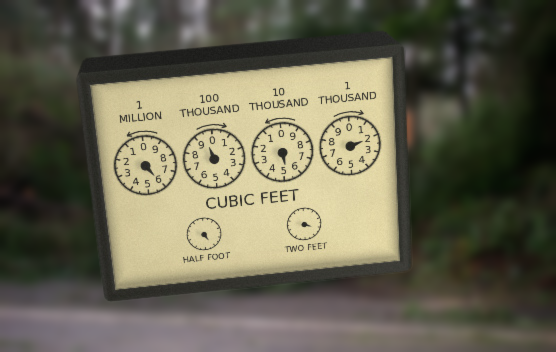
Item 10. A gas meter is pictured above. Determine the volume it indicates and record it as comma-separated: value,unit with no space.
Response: 595200,ft³
